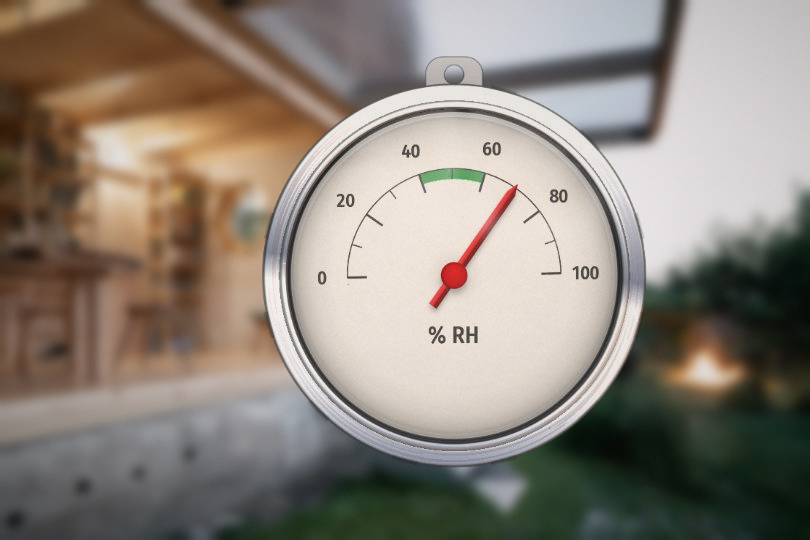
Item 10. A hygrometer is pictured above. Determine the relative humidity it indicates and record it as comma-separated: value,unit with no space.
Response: 70,%
